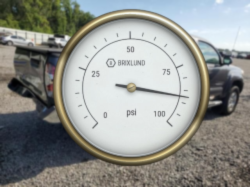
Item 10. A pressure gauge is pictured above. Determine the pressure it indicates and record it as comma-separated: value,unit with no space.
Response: 87.5,psi
